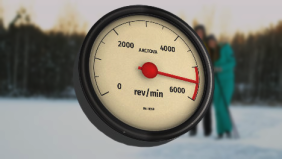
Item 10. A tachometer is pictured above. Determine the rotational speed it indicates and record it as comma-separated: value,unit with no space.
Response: 5500,rpm
